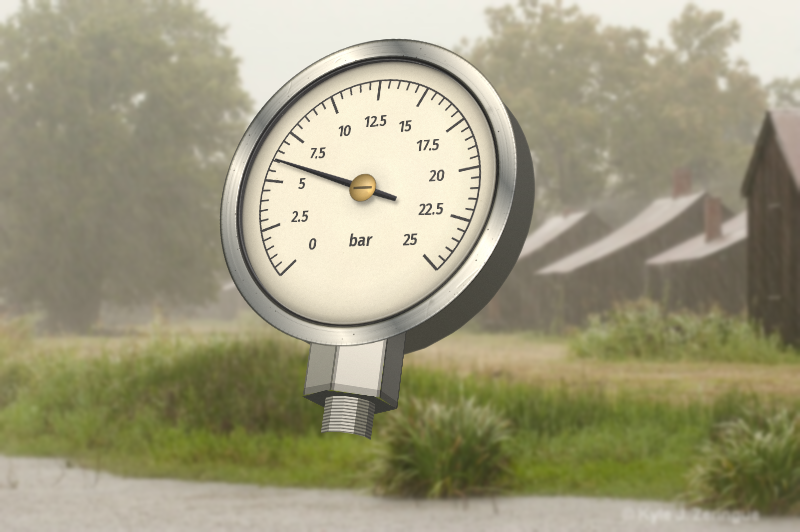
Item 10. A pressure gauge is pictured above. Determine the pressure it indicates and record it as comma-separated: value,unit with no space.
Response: 6,bar
